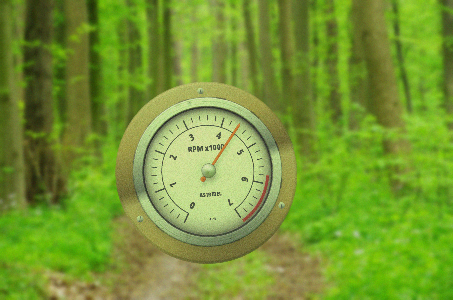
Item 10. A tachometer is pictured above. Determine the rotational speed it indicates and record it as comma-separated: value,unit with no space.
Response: 4400,rpm
